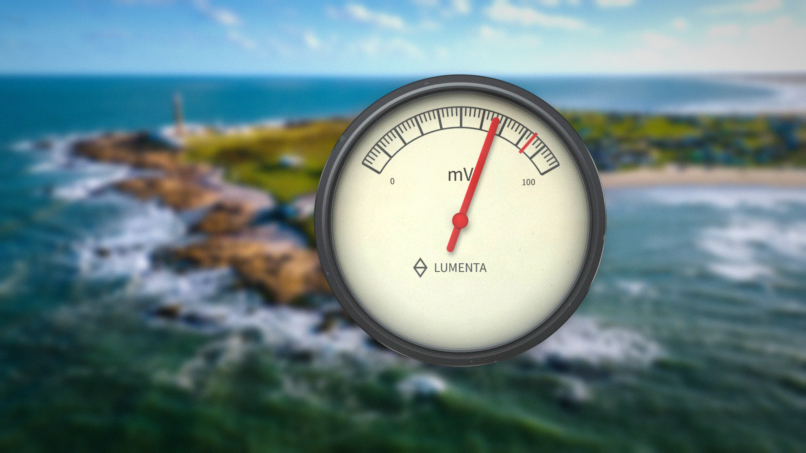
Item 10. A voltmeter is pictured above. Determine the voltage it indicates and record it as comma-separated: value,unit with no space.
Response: 66,mV
